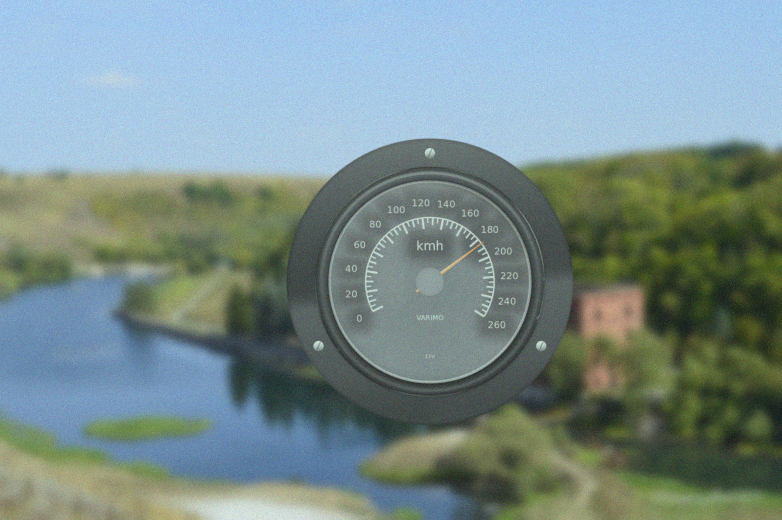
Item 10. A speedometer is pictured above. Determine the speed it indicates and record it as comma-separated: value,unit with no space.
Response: 185,km/h
